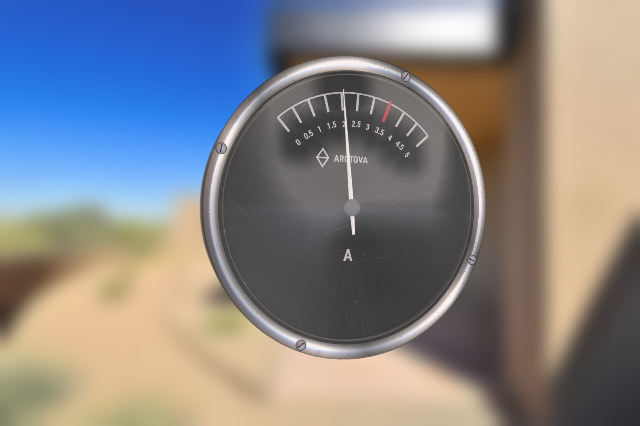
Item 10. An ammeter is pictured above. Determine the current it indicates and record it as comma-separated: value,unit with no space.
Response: 2,A
